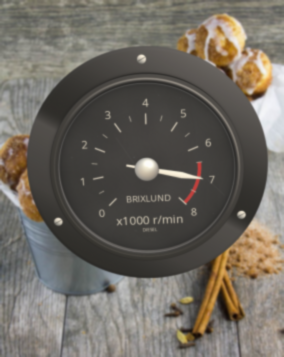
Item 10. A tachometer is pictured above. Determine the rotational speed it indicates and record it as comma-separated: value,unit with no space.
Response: 7000,rpm
